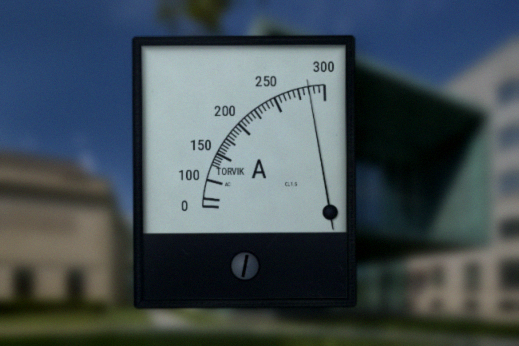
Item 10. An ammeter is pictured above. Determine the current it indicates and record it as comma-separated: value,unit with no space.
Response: 285,A
